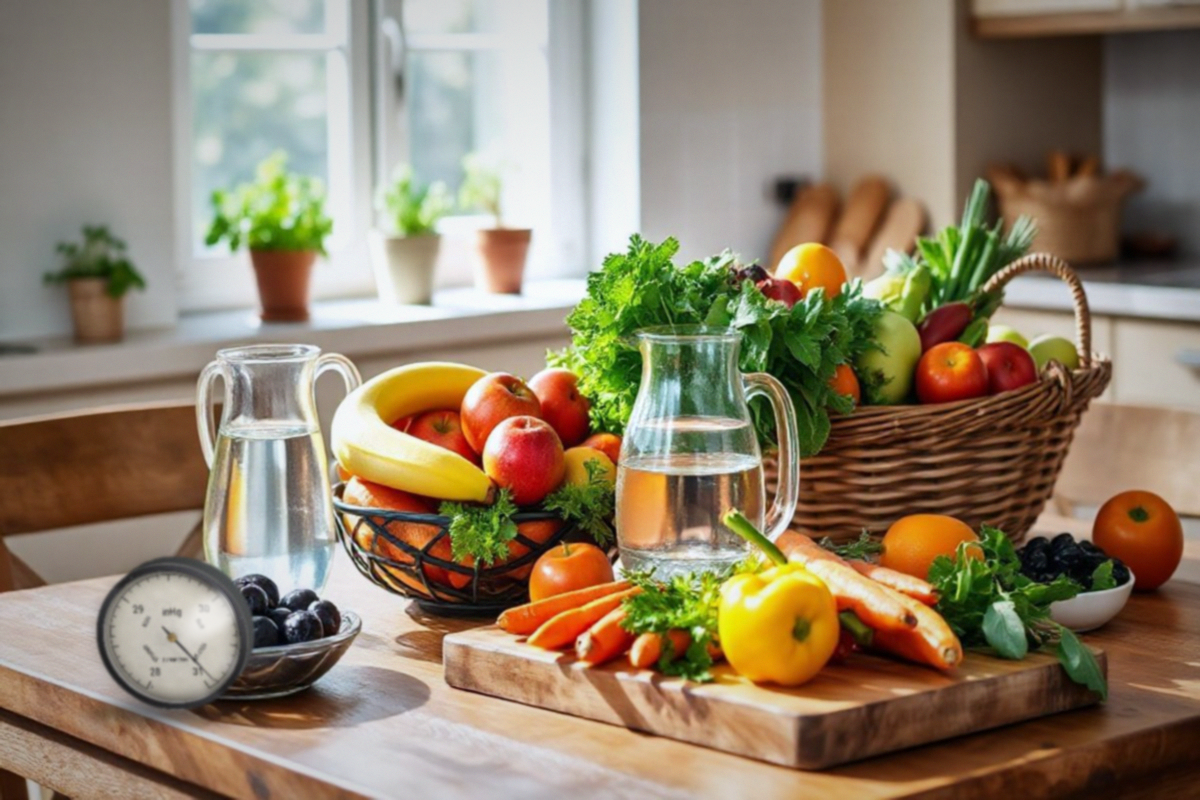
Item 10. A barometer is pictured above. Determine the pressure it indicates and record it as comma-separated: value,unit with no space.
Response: 30.9,inHg
